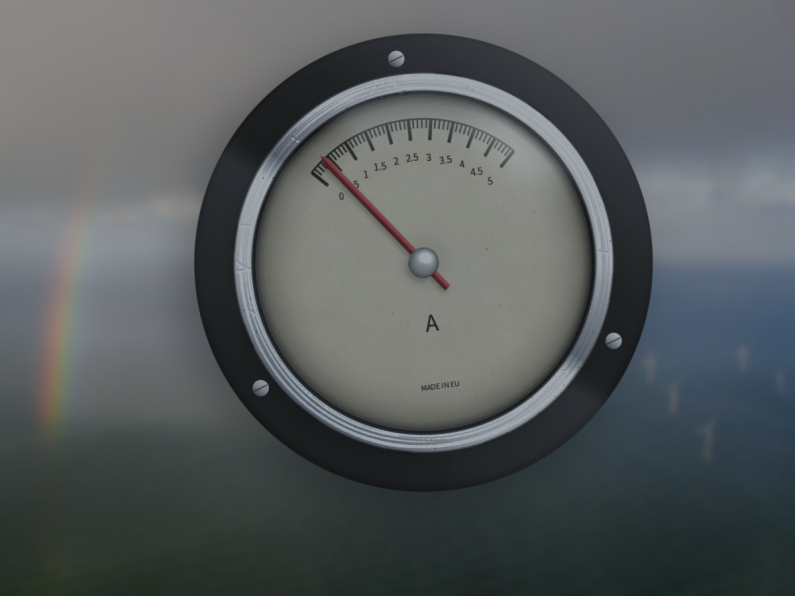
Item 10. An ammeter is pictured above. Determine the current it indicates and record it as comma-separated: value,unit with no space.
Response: 0.4,A
